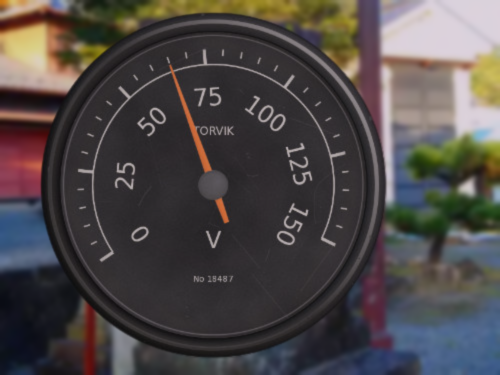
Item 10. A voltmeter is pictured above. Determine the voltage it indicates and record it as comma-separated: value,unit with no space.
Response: 65,V
